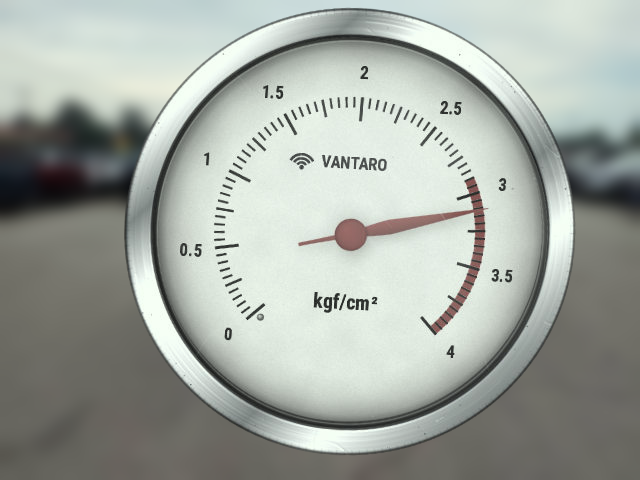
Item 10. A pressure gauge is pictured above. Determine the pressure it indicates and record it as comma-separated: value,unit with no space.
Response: 3.1,kg/cm²
